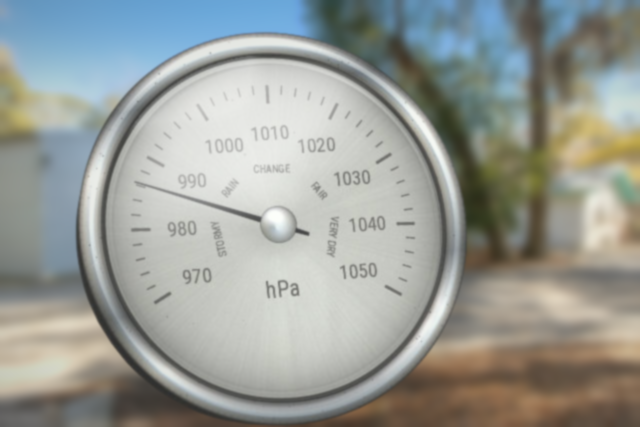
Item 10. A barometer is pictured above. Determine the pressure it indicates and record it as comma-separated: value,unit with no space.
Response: 986,hPa
